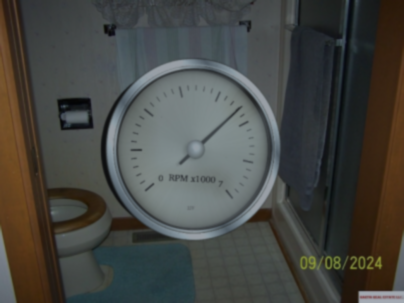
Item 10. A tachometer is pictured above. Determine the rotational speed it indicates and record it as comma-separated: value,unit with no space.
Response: 4600,rpm
